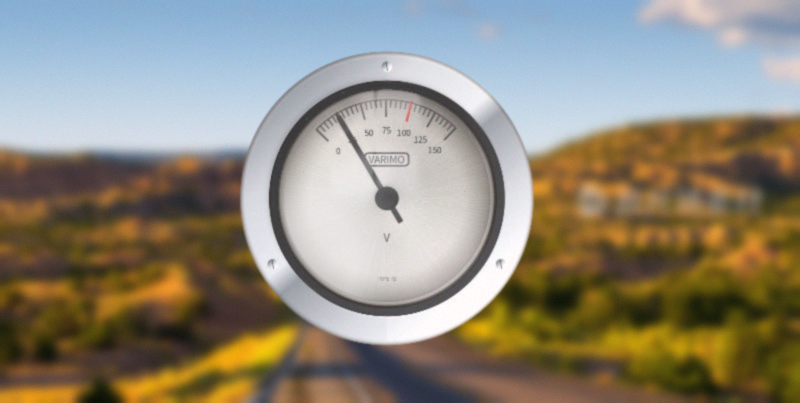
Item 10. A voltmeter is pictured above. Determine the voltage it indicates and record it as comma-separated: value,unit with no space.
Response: 25,V
